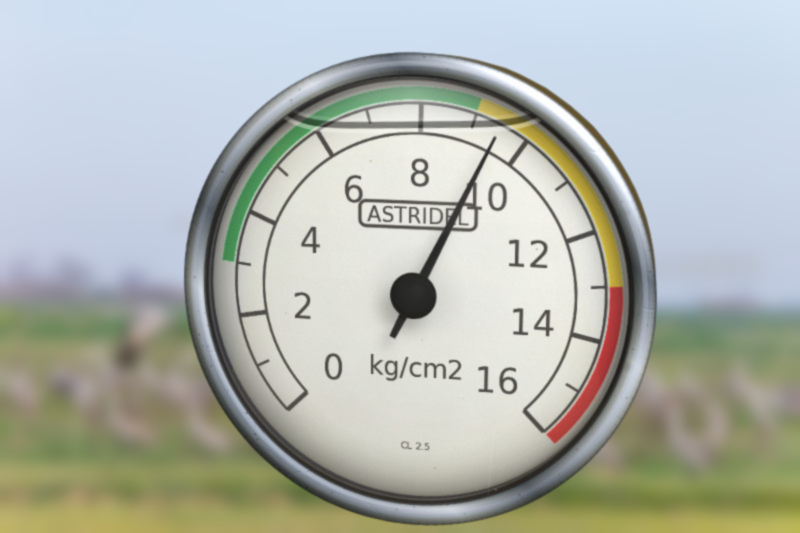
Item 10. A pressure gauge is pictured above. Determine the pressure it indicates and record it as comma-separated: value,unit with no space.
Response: 9.5,kg/cm²
